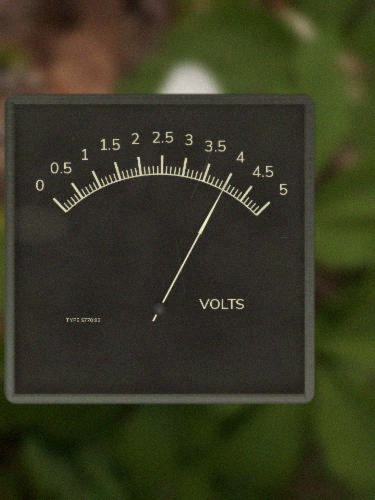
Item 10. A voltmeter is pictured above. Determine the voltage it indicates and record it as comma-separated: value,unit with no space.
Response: 4,V
